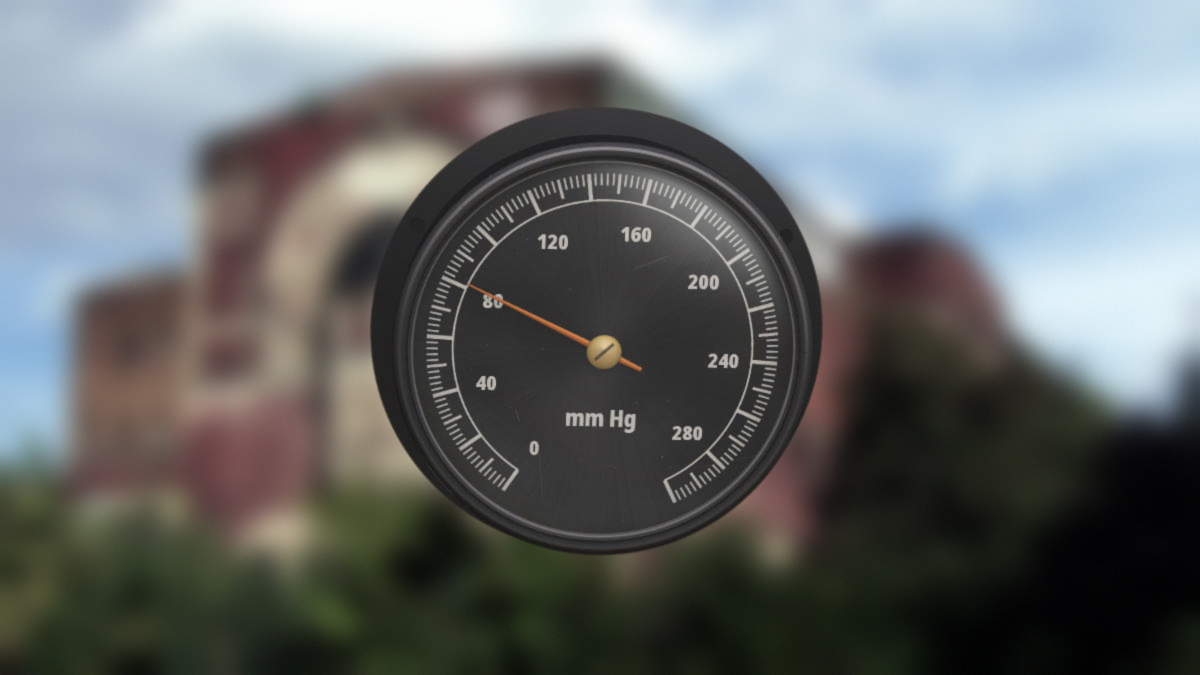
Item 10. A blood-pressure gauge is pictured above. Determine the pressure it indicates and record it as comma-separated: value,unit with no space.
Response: 82,mmHg
